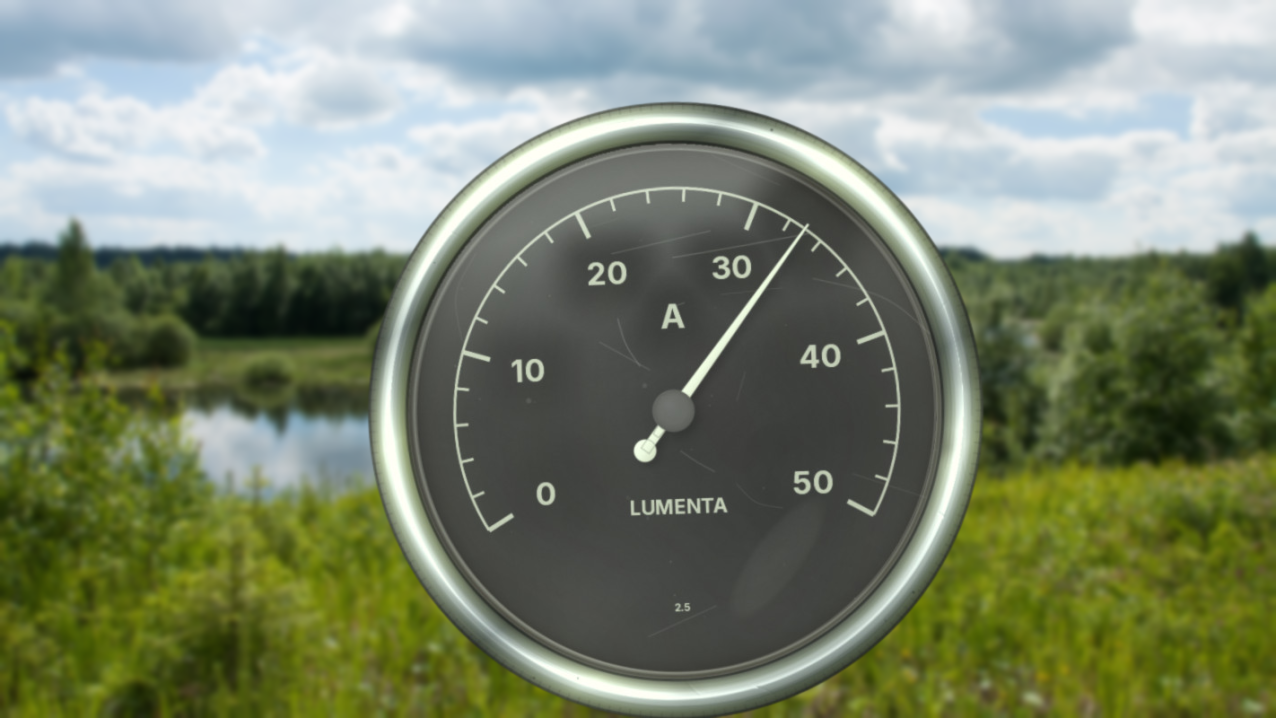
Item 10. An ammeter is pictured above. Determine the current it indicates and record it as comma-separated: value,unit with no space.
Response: 33,A
